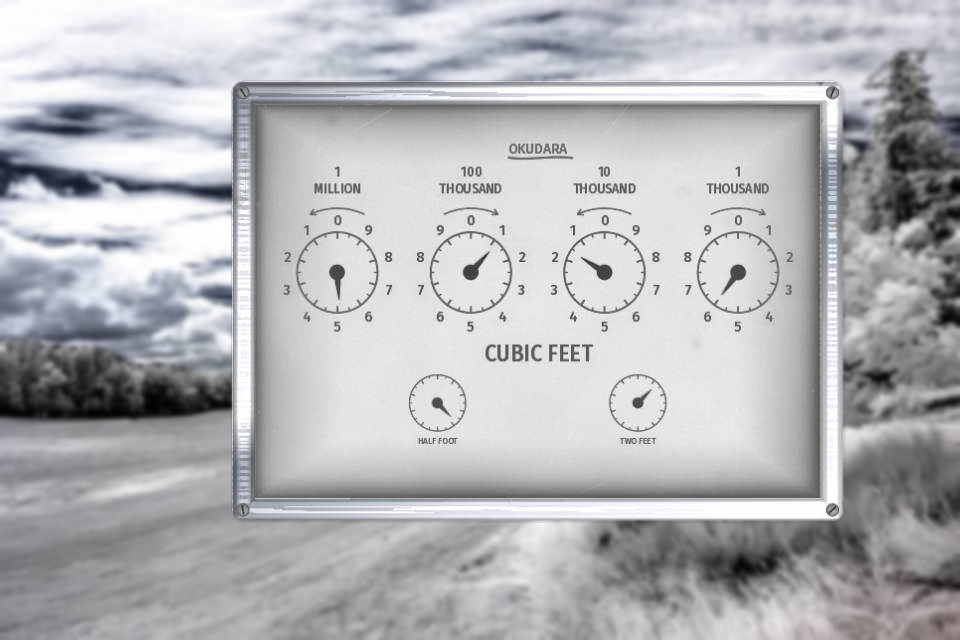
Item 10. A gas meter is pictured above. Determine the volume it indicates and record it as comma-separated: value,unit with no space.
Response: 511600,ft³
